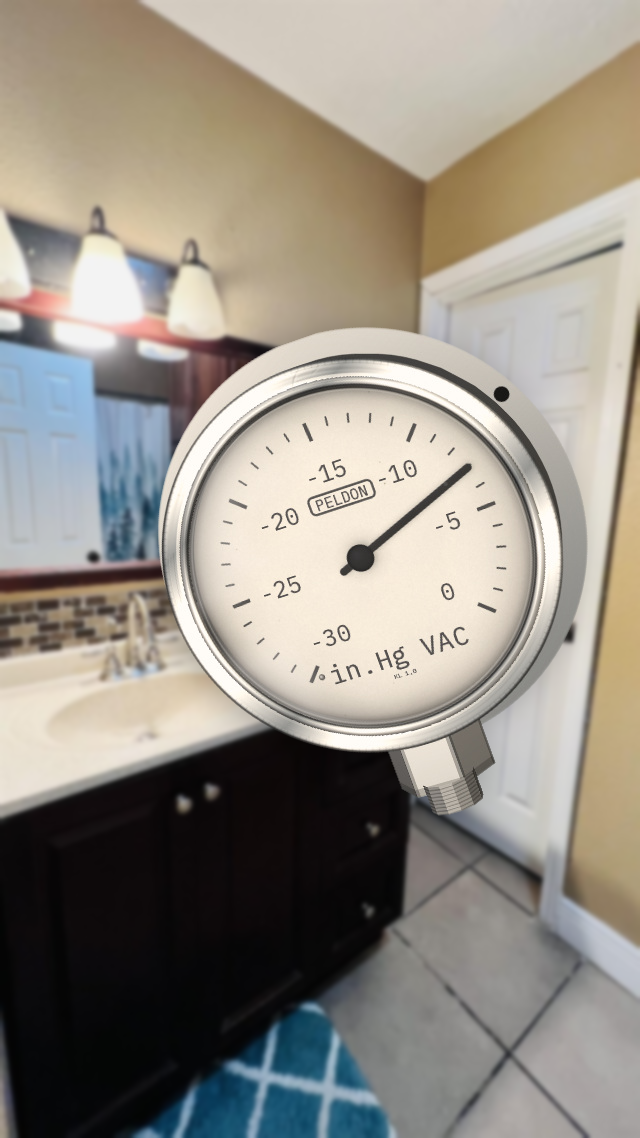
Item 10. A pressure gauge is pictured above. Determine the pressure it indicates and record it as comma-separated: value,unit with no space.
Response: -7,inHg
